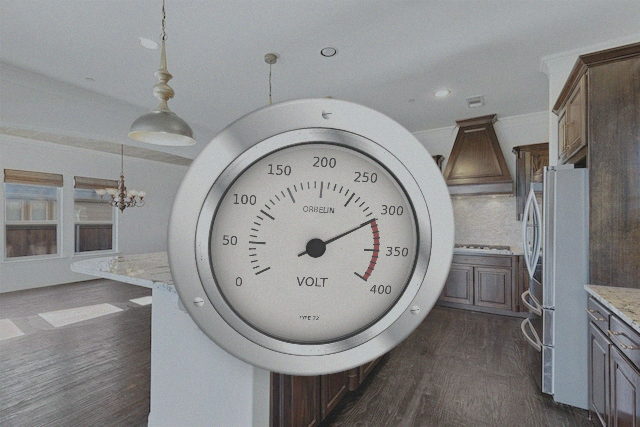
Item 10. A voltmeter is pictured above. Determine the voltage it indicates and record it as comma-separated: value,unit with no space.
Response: 300,V
